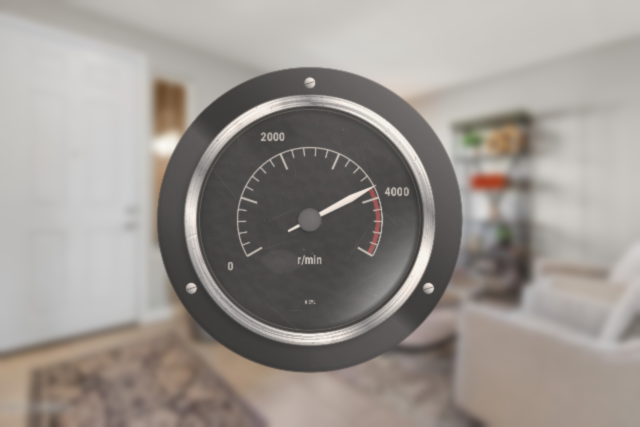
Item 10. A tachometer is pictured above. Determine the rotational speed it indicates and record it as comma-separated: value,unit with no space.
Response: 3800,rpm
